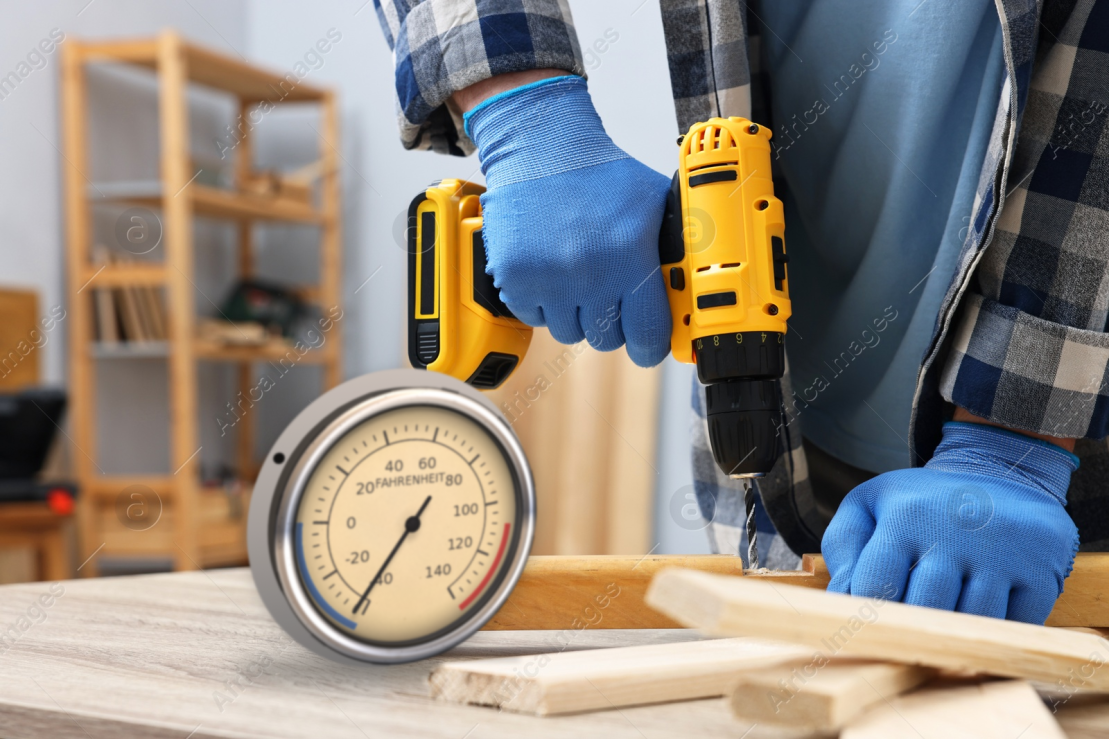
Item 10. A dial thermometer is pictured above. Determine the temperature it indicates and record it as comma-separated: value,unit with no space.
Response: -36,°F
